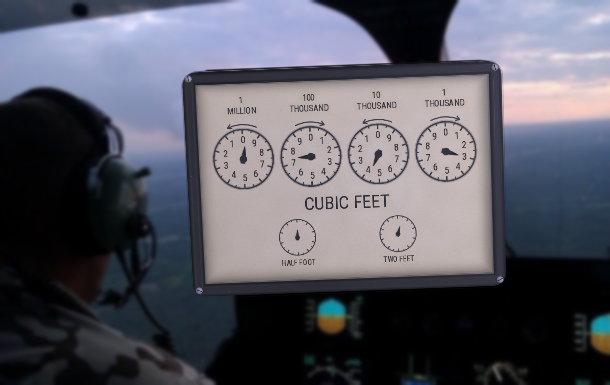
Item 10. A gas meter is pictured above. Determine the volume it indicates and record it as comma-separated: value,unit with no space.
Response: 974300,ft³
